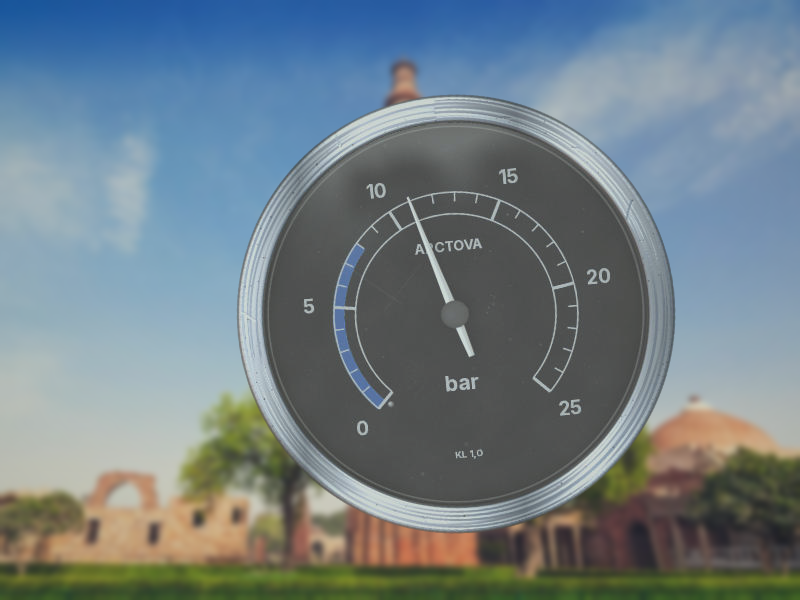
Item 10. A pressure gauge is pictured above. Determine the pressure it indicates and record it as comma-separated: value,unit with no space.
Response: 11,bar
